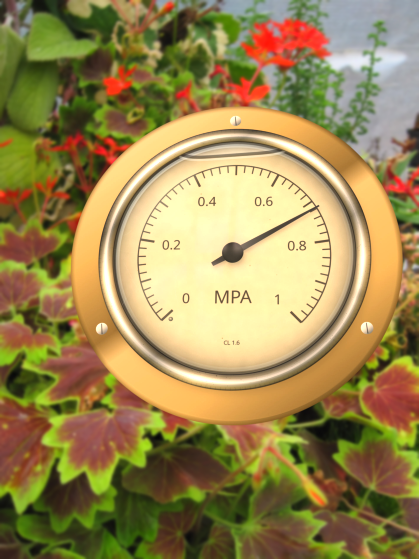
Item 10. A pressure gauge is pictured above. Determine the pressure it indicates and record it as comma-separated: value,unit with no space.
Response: 0.72,MPa
